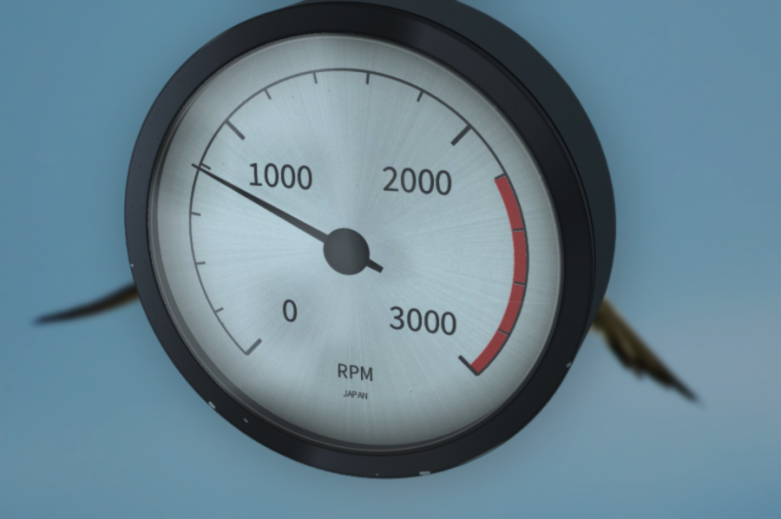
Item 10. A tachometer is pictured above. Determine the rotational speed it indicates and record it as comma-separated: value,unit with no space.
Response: 800,rpm
